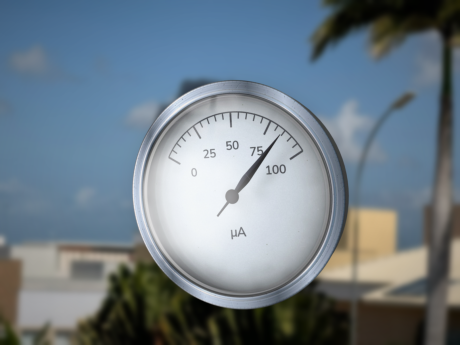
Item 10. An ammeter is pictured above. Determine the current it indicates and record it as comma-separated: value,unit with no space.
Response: 85,µA
